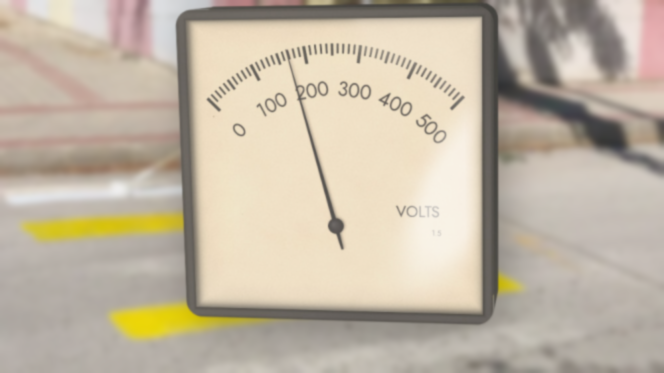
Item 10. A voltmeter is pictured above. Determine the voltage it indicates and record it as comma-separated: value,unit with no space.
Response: 170,V
